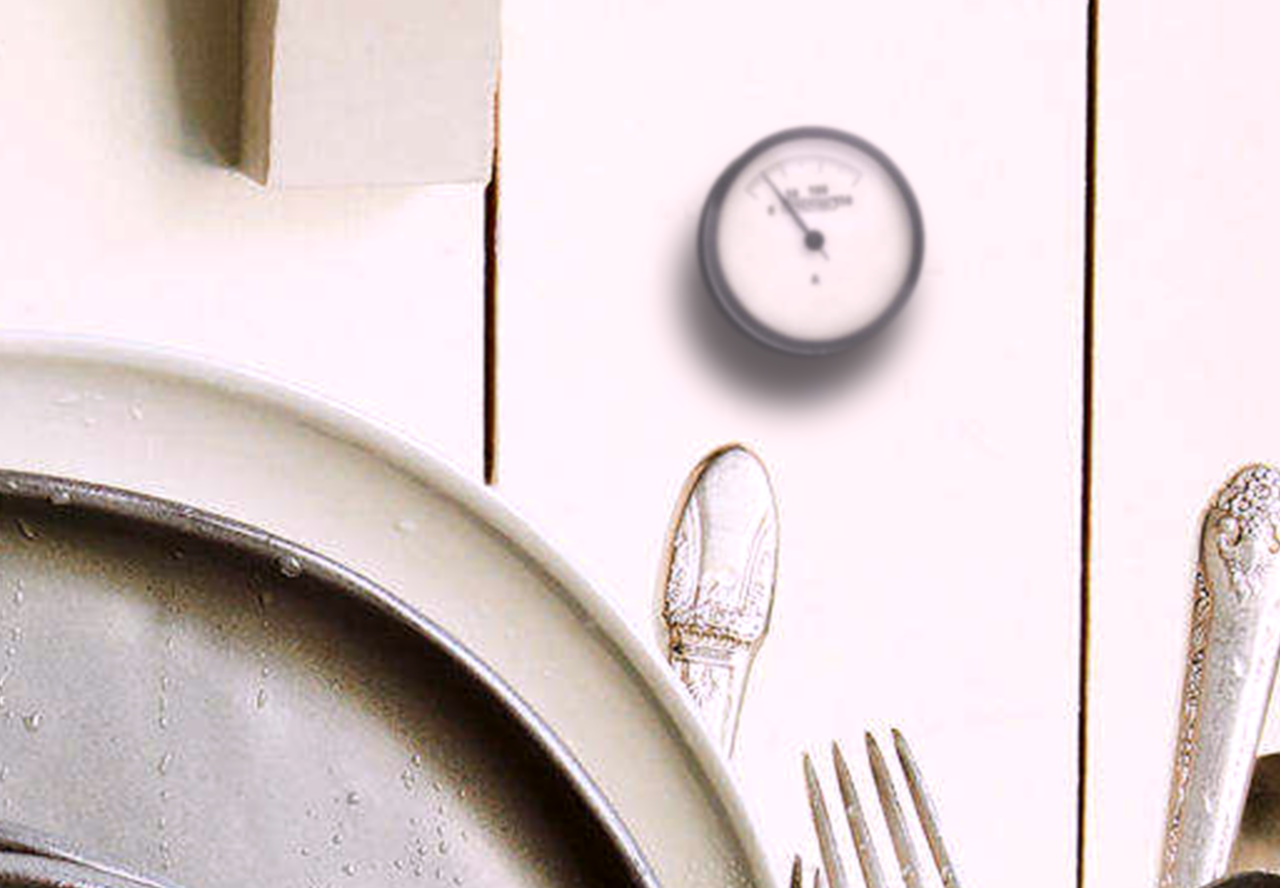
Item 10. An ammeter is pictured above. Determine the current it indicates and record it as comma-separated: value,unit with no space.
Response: 25,A
